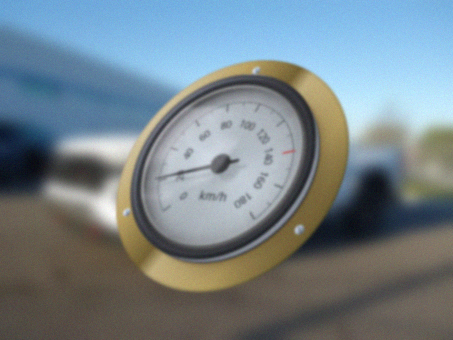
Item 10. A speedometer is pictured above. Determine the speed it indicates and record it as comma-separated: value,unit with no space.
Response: 20,km/h
